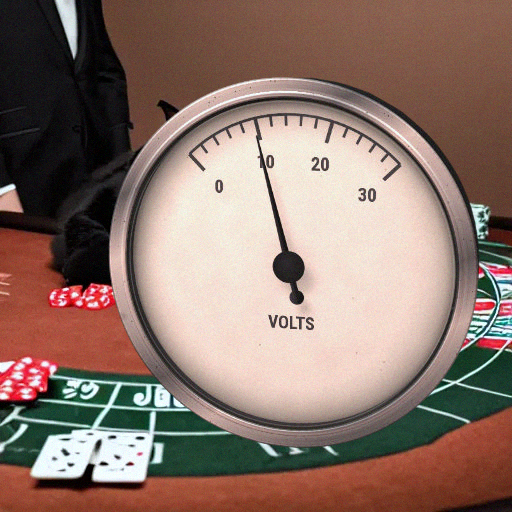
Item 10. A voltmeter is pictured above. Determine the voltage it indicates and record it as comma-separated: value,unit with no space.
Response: 10,V
